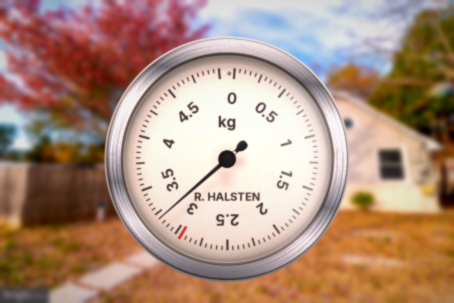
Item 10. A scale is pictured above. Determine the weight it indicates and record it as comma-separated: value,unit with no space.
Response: 3.2,kg
